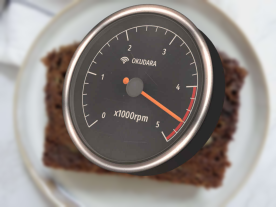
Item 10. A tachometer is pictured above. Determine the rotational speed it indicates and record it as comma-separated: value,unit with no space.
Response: 4600,rpm
